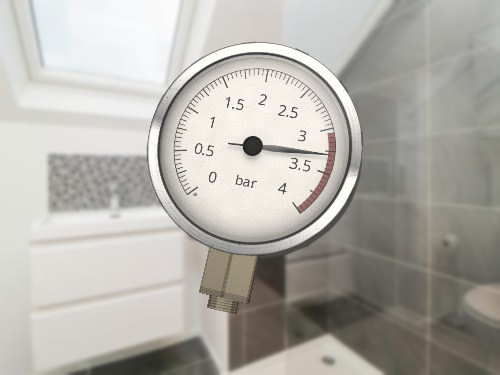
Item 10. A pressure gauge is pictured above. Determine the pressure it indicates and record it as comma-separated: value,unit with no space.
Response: 3.3,bar
